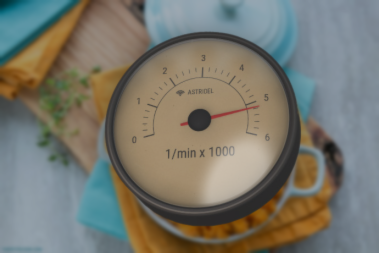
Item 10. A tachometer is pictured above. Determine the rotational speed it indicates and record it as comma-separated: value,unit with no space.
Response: 5200,rpm
